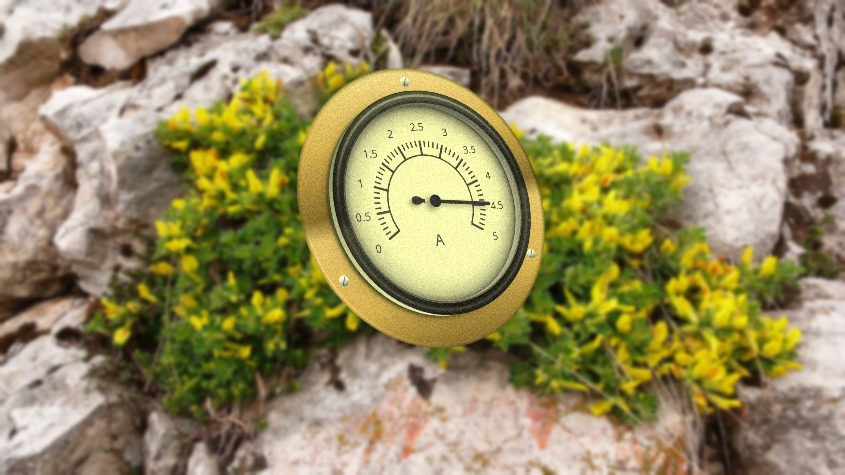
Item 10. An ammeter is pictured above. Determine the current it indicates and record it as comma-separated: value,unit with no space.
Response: 4.5,A
